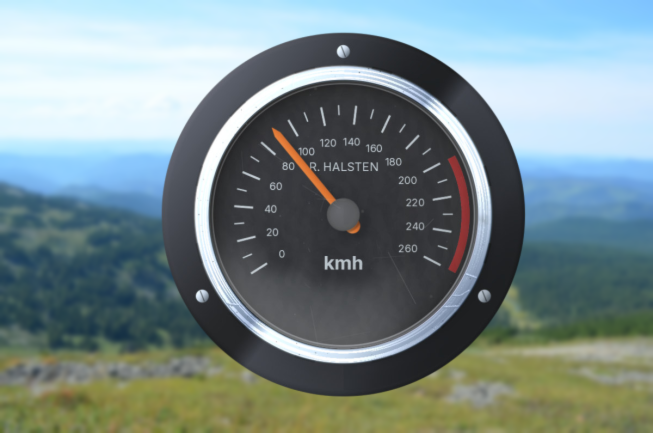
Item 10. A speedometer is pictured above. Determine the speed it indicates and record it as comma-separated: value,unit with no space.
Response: 90,km/h
